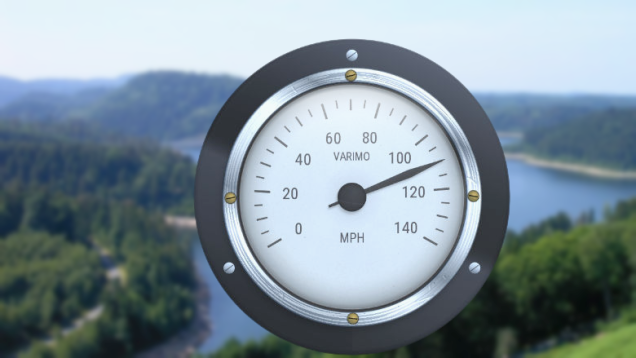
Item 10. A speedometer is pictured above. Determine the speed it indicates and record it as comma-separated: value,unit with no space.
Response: 110,mph
